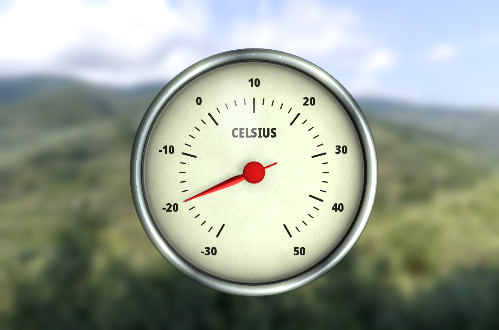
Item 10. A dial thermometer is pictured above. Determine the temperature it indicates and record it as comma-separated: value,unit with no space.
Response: -20,°C
